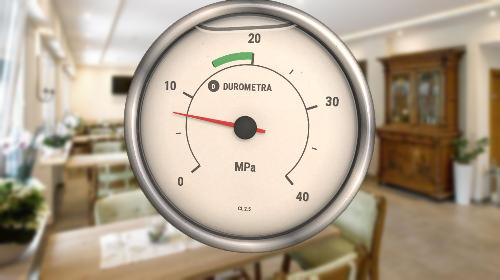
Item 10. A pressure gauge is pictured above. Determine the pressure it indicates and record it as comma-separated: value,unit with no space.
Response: 7.5,MPa
